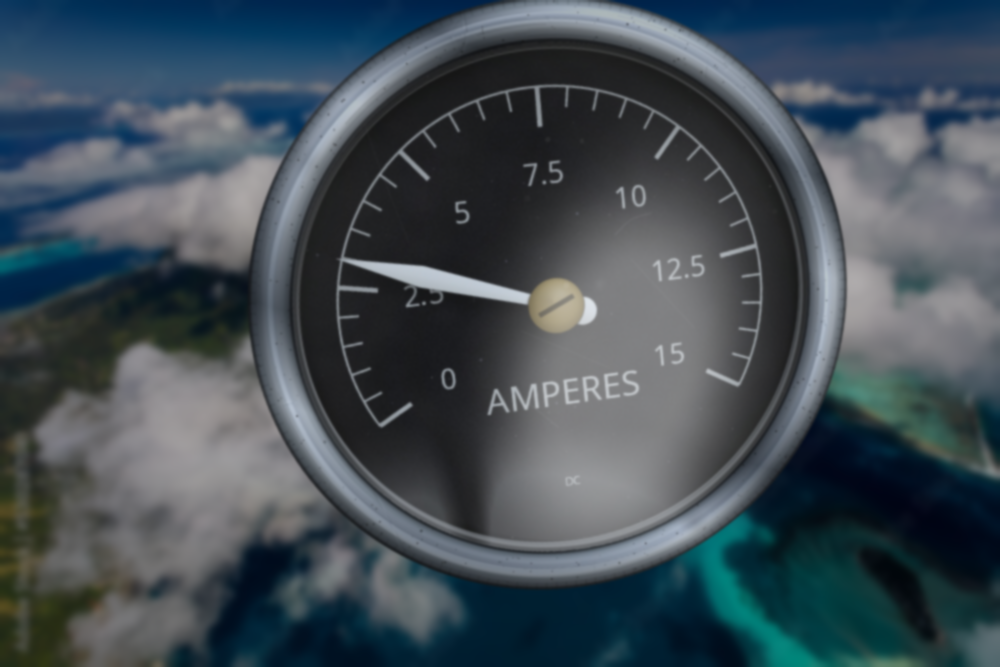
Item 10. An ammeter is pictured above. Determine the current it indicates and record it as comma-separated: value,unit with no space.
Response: 3,A
